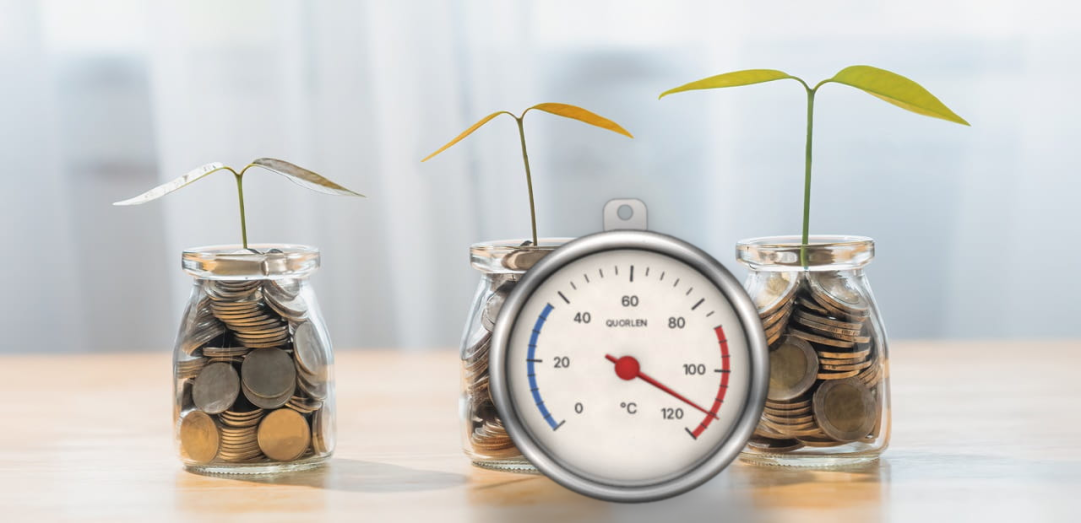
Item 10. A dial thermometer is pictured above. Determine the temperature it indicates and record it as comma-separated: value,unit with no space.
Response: 112,°C
